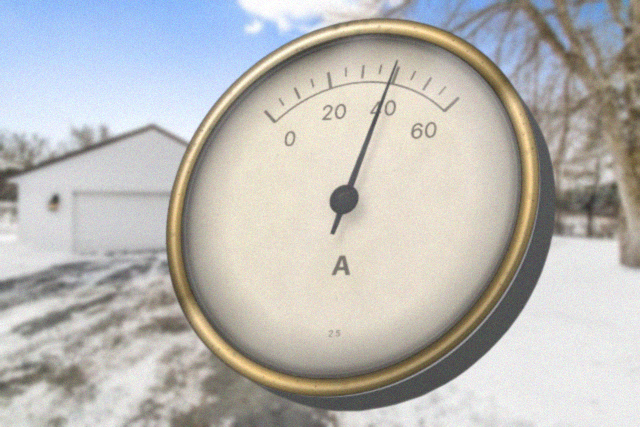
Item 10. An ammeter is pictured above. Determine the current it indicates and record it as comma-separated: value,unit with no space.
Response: 40,A
